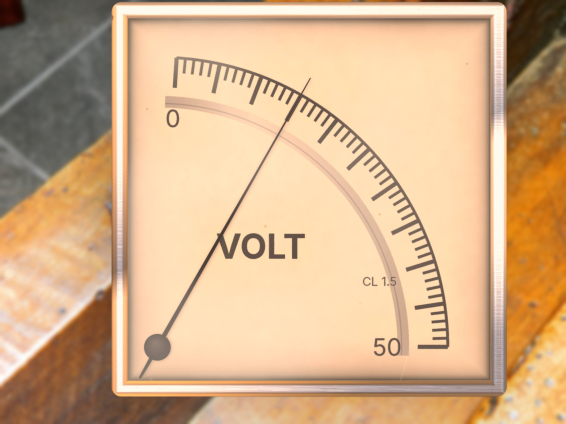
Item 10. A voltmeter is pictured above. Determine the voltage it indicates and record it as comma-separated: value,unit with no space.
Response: 15,V
